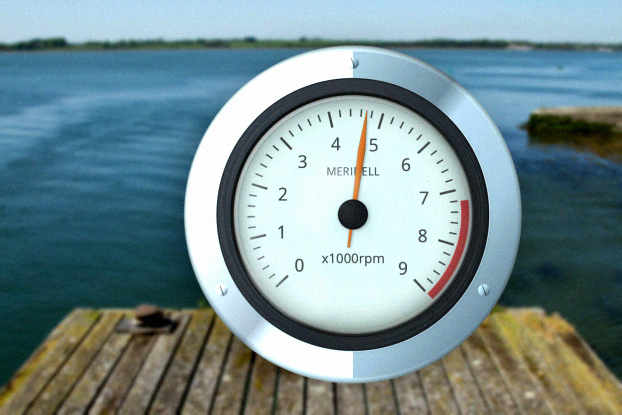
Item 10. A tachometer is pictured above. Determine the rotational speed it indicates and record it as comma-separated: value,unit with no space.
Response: 4700,rpm
